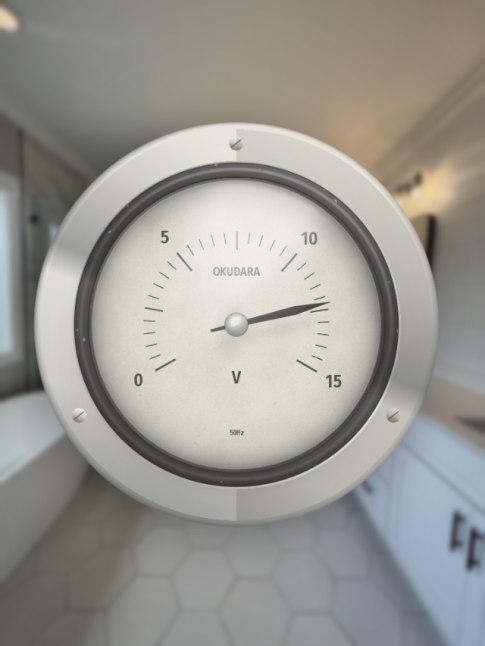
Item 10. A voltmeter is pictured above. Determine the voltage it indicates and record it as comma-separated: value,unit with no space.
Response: 12.25,V
